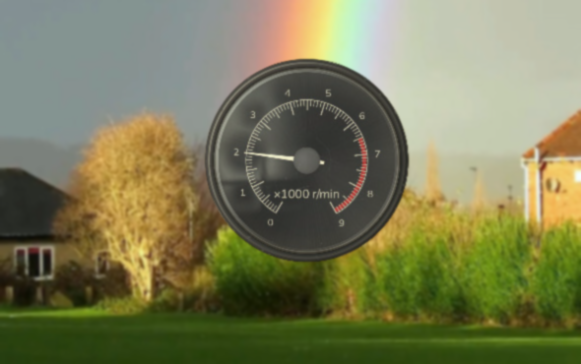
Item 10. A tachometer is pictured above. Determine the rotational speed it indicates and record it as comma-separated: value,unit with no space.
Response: 2000,rpm
